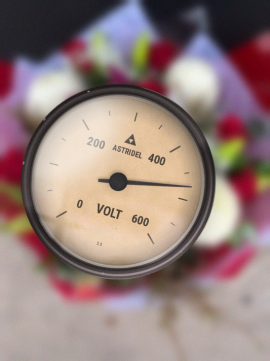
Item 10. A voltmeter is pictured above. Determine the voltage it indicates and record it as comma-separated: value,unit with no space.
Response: 475,V
